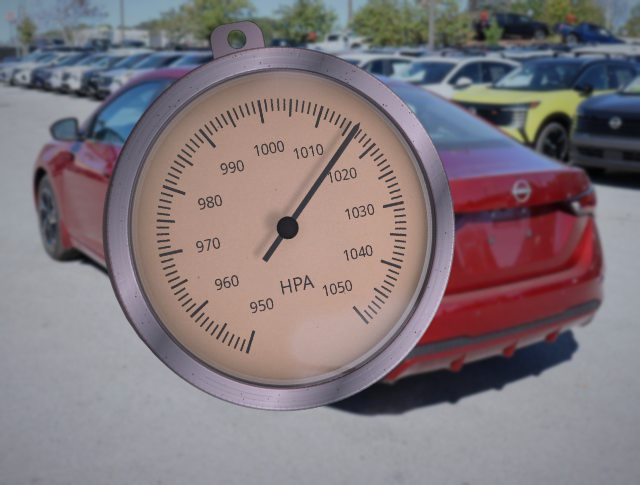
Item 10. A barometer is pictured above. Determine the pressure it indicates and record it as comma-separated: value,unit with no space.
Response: 1016,hPa
